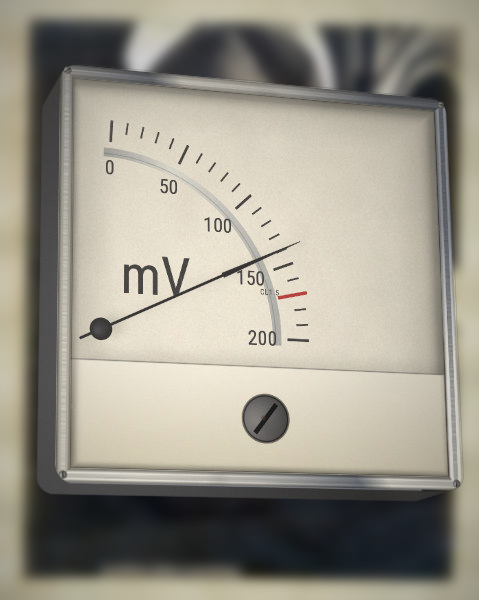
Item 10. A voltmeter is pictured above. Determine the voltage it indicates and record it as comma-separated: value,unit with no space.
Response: 140,mV
